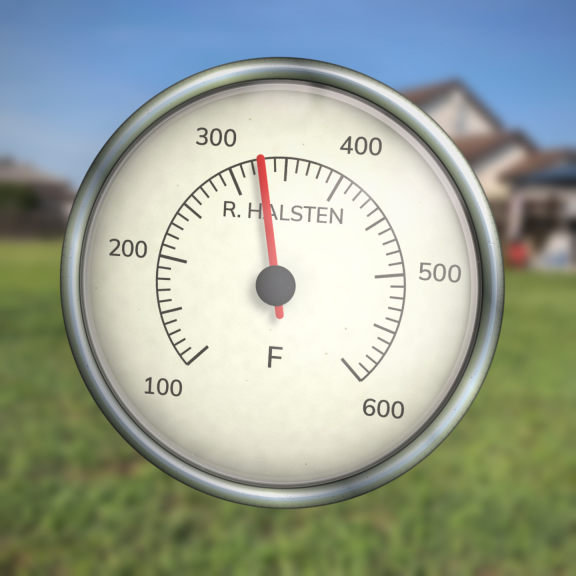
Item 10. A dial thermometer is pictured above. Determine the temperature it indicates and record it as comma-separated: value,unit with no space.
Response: 330,°F
